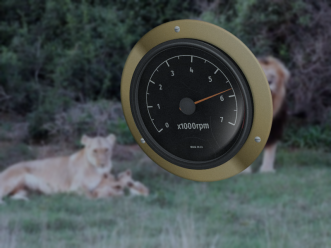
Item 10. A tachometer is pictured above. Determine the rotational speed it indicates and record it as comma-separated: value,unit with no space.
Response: 5750,rpm
